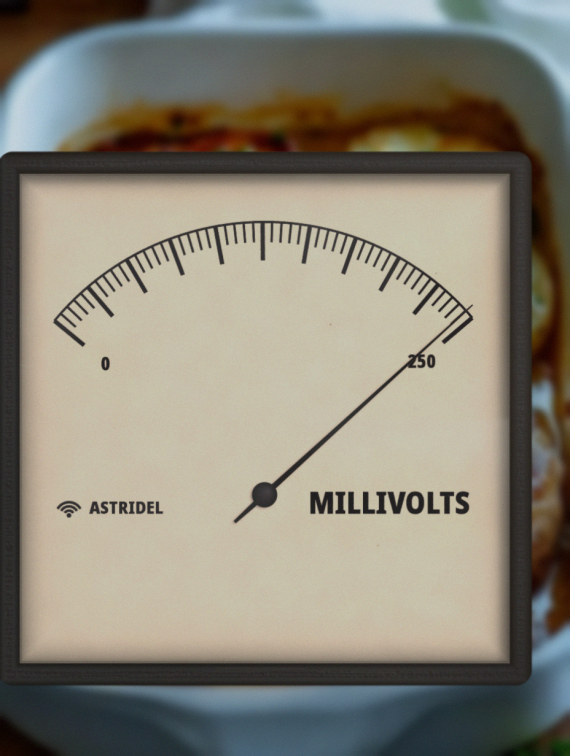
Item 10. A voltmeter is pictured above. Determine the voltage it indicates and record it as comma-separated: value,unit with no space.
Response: 245,mV
